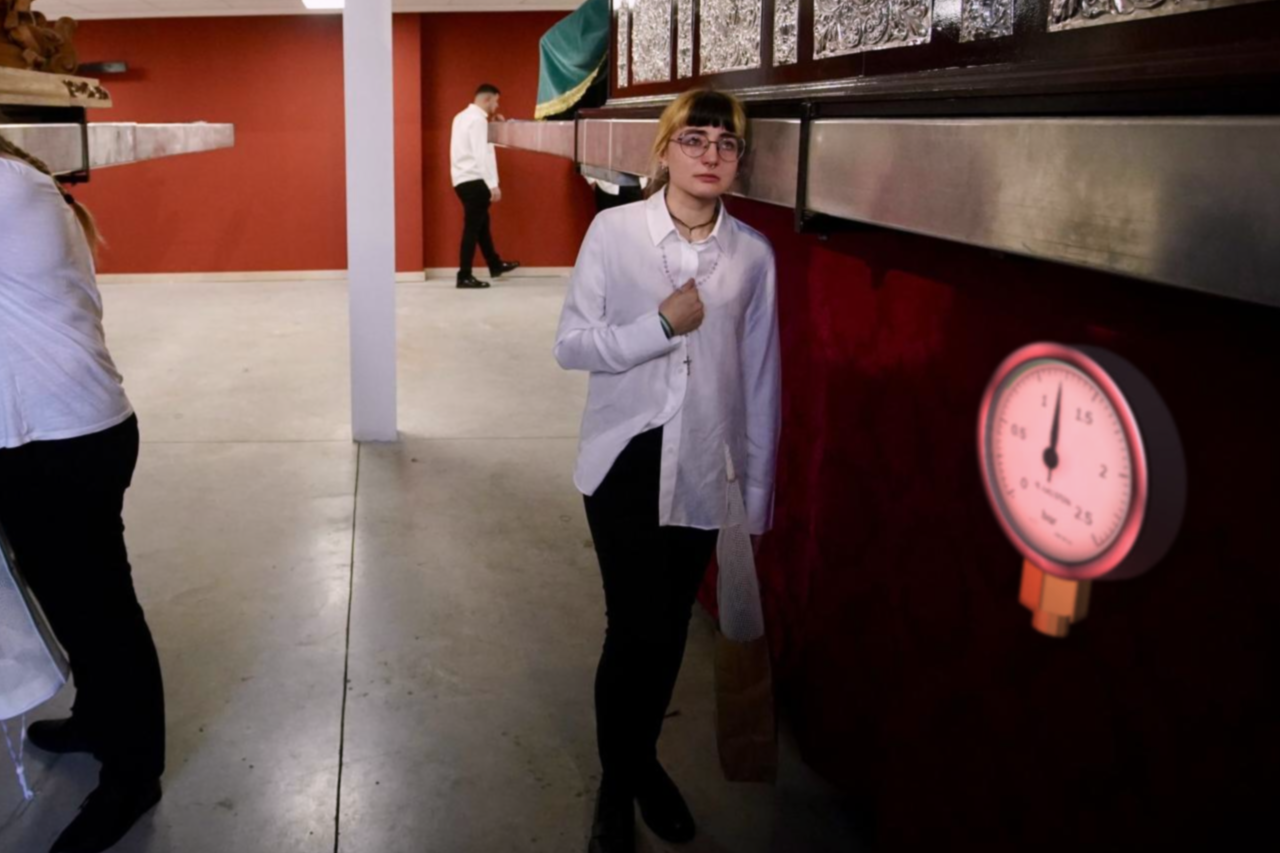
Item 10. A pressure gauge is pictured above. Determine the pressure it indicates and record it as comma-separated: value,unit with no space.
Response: 1.25,bar
